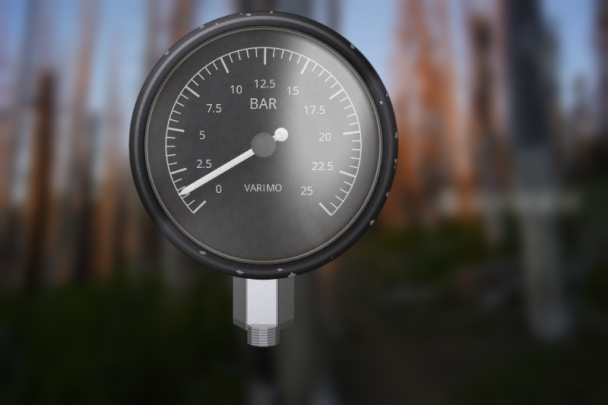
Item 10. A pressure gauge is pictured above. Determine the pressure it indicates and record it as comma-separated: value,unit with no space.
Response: 1.25,bar
